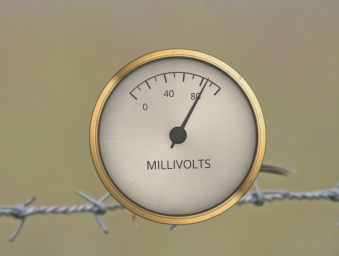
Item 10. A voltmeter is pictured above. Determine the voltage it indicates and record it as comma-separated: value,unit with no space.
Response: 85,mV
